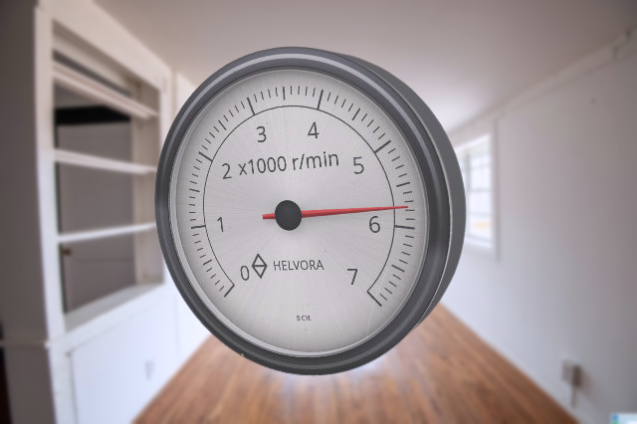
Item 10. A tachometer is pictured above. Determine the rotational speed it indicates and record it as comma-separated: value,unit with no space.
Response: 5750,rpm
